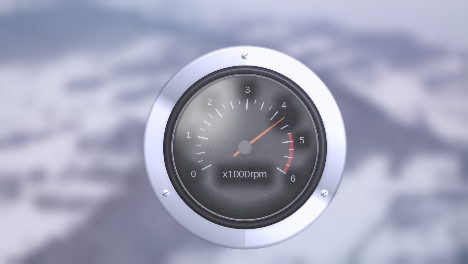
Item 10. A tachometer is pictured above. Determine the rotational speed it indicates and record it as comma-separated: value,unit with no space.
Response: 4250,rpm
